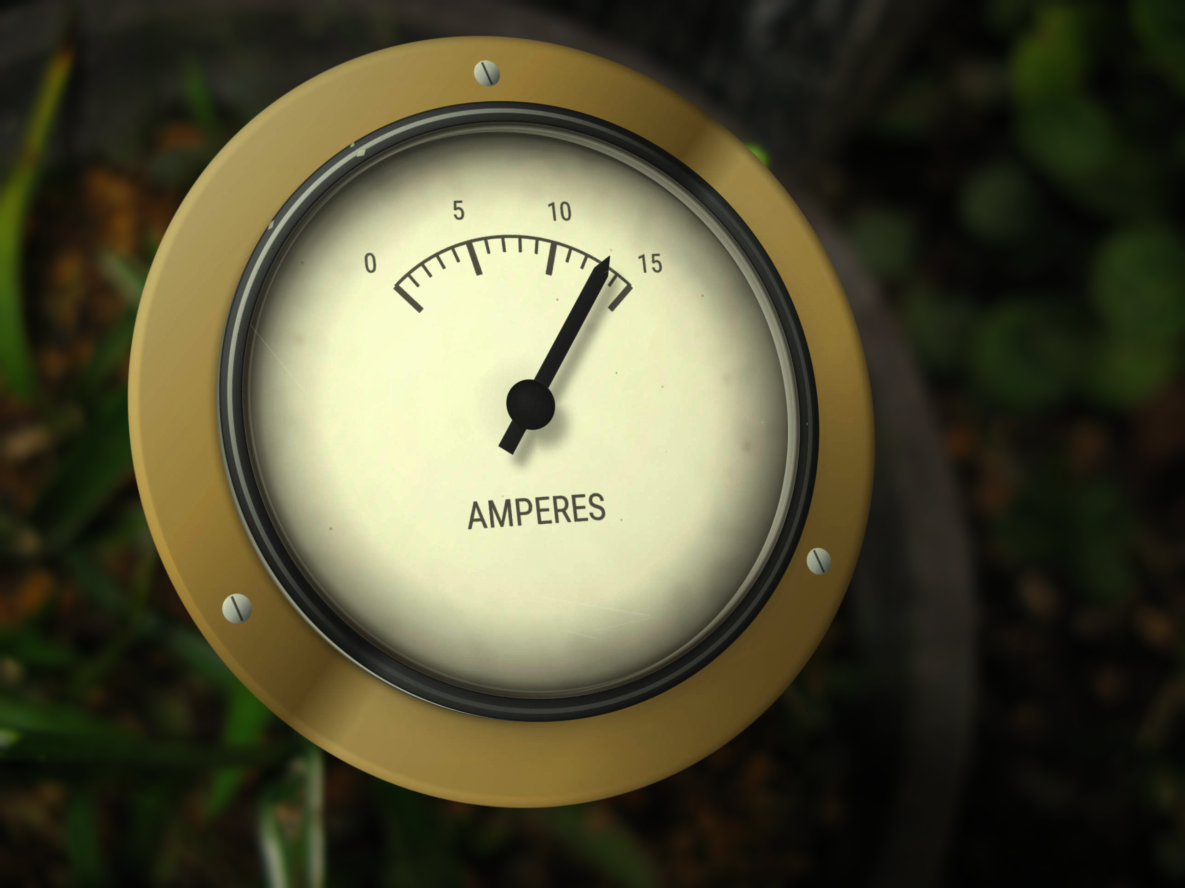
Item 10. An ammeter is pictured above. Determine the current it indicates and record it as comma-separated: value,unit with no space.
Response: 13,A
